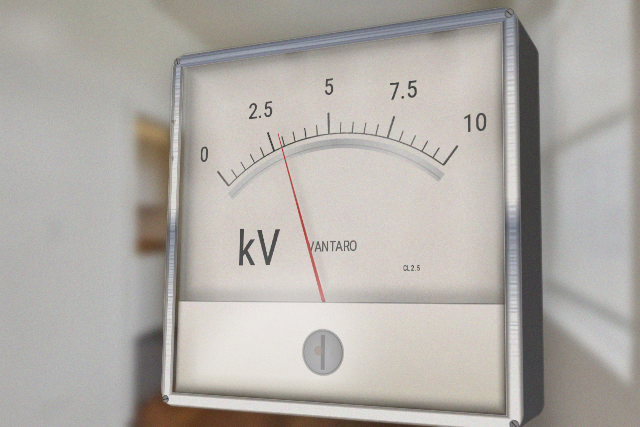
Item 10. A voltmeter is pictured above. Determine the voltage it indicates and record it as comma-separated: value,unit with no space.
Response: 3,kV
